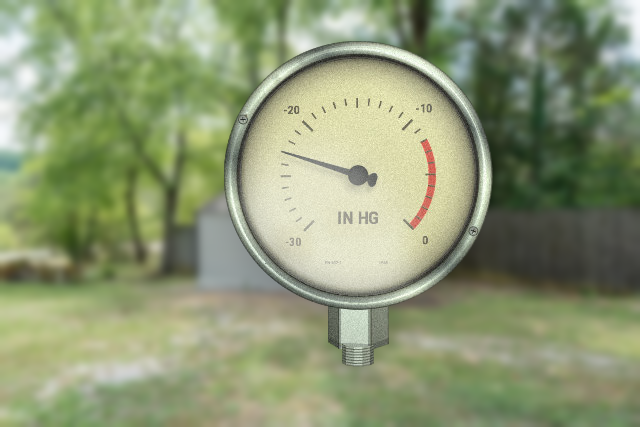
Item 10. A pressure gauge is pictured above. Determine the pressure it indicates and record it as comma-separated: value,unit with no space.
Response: -23,inHg
